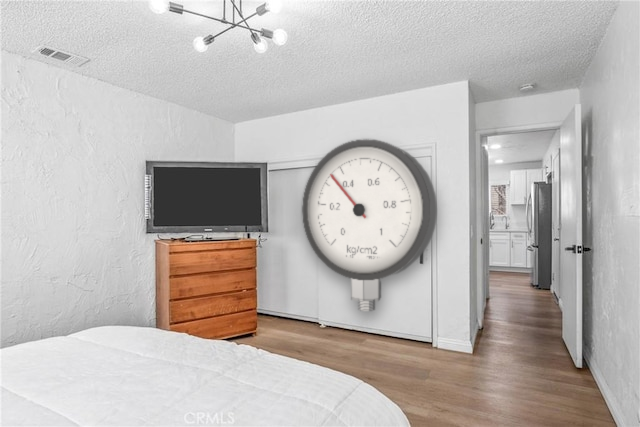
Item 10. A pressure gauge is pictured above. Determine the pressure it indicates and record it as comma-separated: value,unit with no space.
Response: 0.35,kg/cm²
